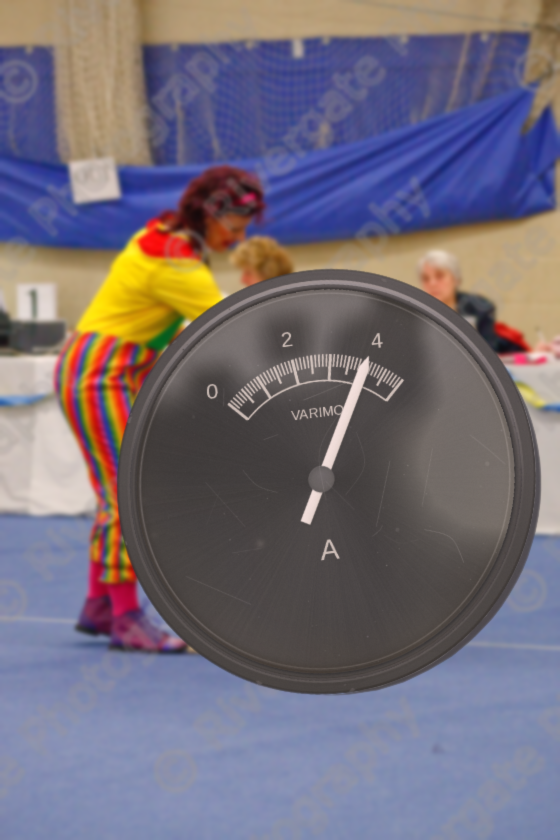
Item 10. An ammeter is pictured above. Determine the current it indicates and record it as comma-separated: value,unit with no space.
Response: 4,A
